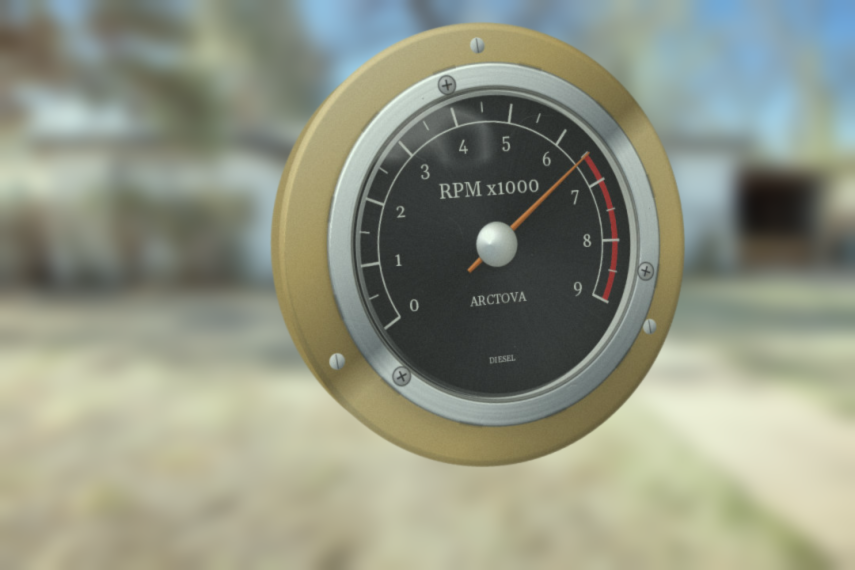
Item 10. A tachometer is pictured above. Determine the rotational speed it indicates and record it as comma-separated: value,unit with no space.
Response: 6500,rpm
